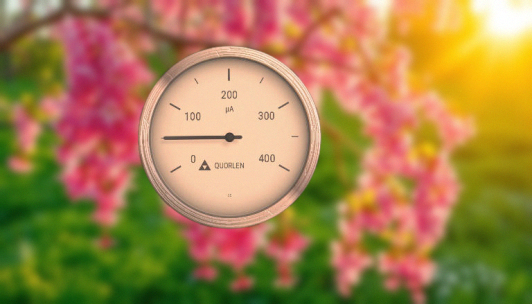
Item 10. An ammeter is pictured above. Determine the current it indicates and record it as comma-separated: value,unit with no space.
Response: 50,µA
